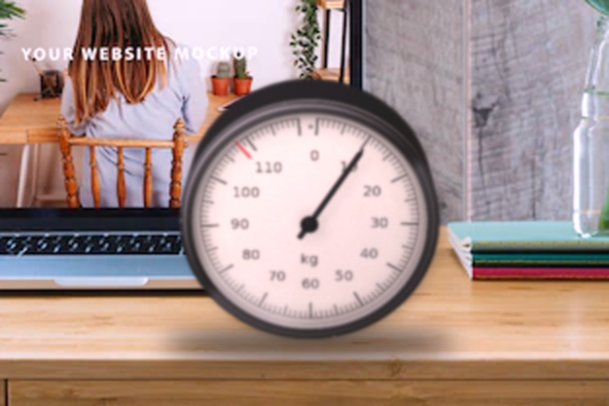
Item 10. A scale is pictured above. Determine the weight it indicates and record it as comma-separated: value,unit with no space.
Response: 10,kg
